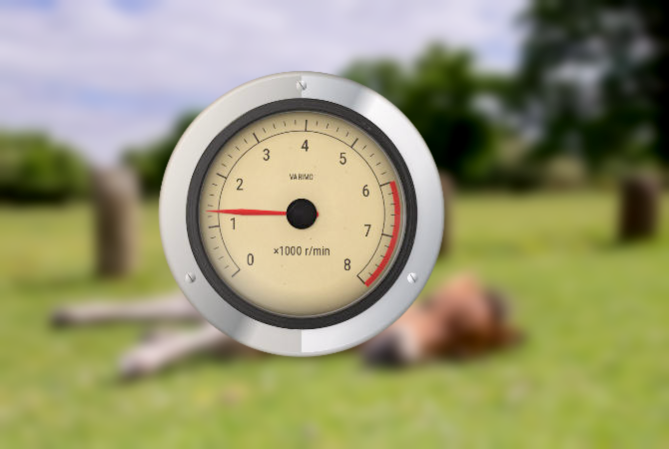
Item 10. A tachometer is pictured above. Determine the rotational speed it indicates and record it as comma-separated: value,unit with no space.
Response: 1300,rpm
